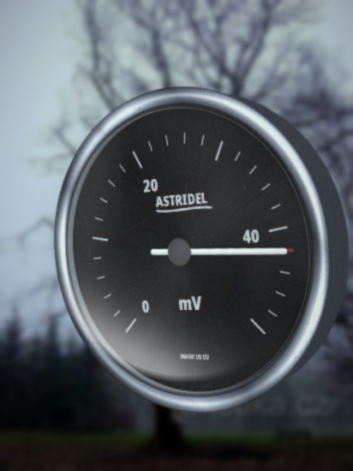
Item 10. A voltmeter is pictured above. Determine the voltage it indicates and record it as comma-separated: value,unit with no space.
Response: 42,mV
